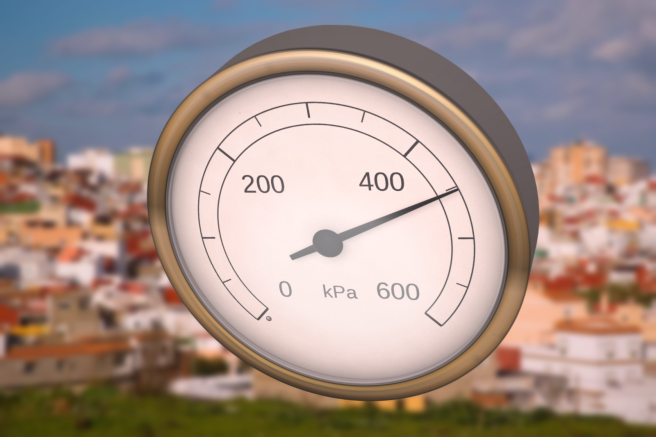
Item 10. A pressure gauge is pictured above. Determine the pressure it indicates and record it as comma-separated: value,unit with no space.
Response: 450,kPa
